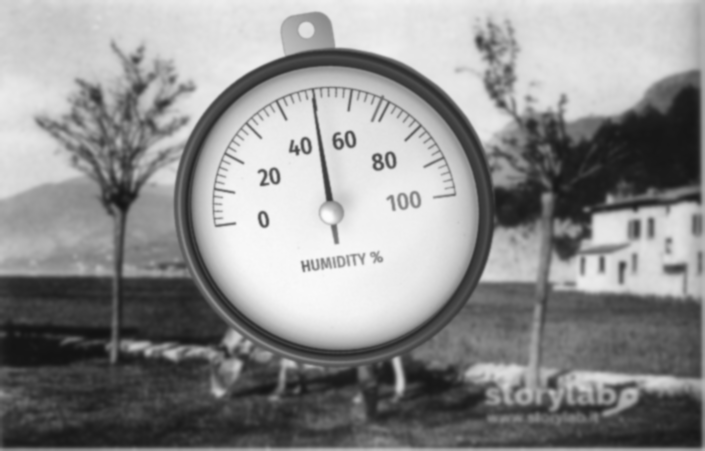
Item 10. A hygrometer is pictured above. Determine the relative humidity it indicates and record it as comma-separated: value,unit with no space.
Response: 50,%
